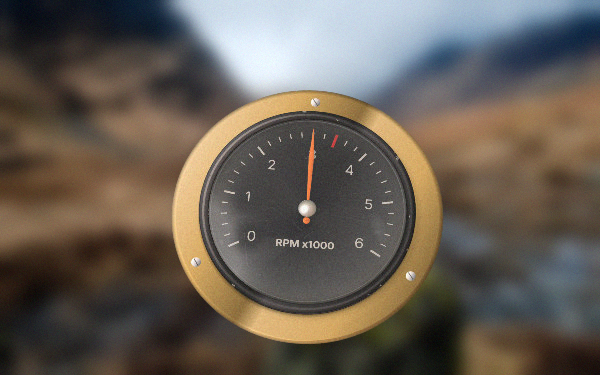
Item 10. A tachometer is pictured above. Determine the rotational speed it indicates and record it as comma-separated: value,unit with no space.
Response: 3000,rpm
